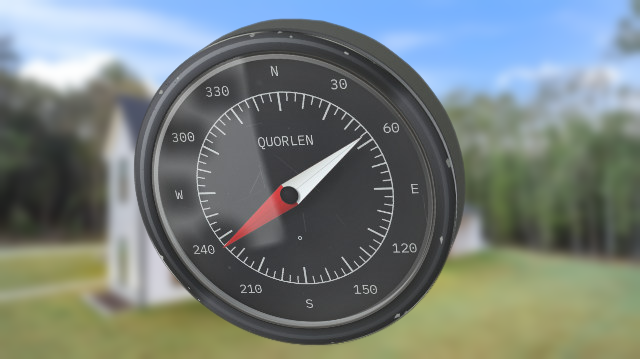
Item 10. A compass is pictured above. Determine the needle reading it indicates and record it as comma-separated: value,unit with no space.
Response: 235,°
